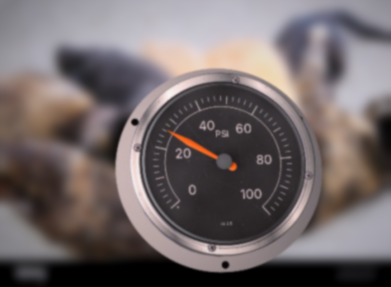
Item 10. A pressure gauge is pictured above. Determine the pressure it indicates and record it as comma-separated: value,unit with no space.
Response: 26,psi
